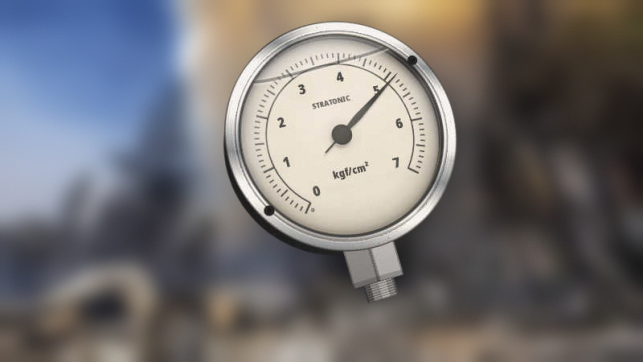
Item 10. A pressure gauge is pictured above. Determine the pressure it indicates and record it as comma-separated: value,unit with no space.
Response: 5.1,kg/cm²
